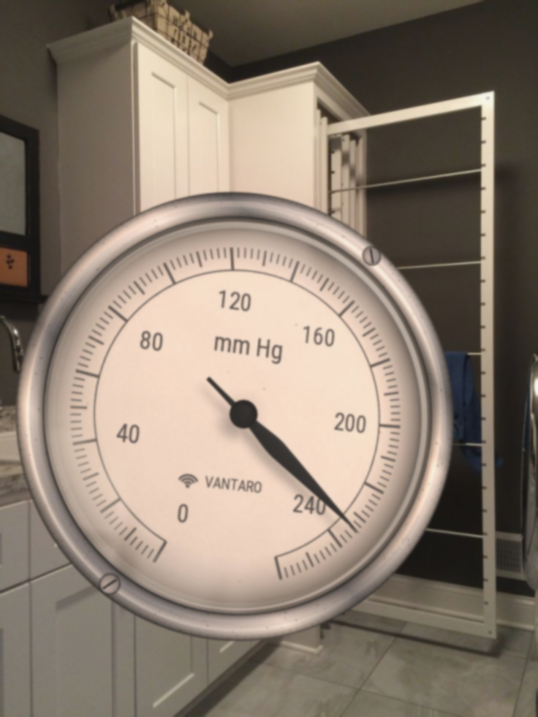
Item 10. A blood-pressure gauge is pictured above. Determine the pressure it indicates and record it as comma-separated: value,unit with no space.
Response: 234,mmHg
